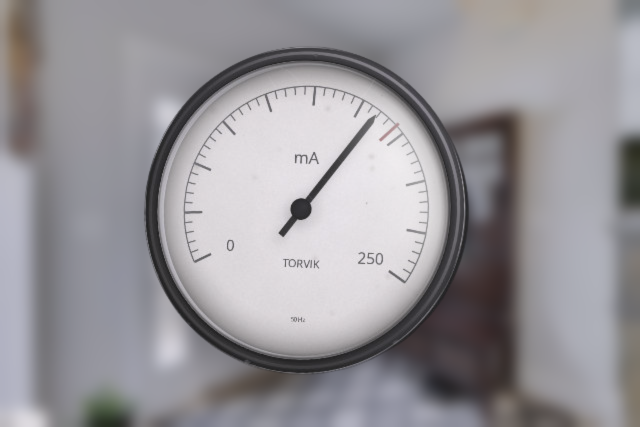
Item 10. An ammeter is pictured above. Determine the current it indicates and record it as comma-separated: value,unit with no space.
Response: 160,mA
